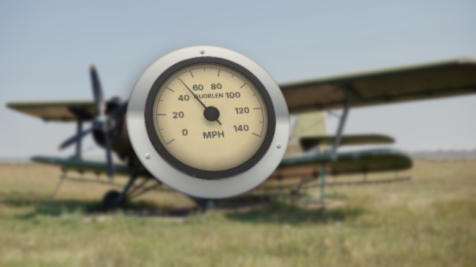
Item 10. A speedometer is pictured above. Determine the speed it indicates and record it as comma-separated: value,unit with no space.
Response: 50,mph
